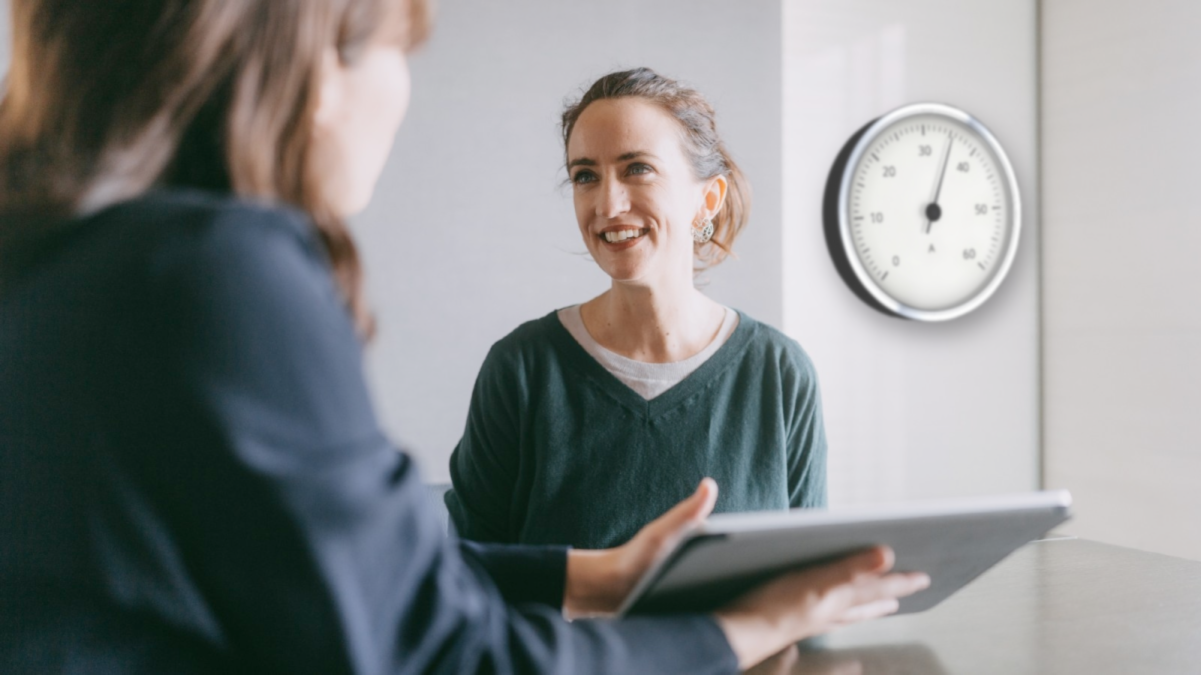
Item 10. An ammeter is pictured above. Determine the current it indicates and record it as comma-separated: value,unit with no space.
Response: 35,A
